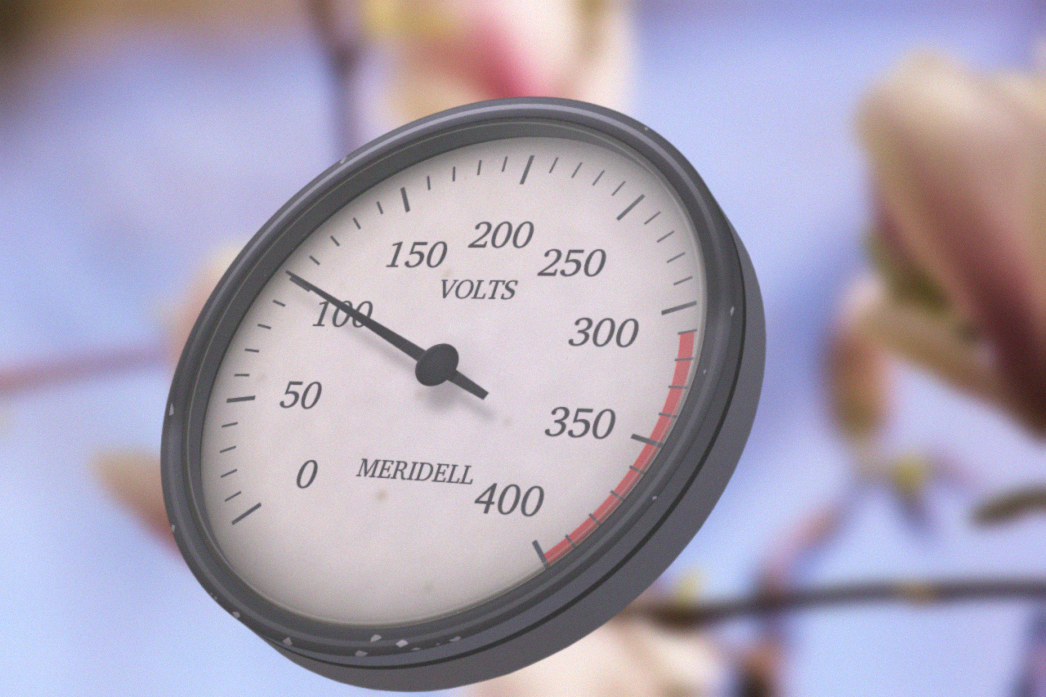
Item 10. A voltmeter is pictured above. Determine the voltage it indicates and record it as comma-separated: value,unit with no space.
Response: 100,V
